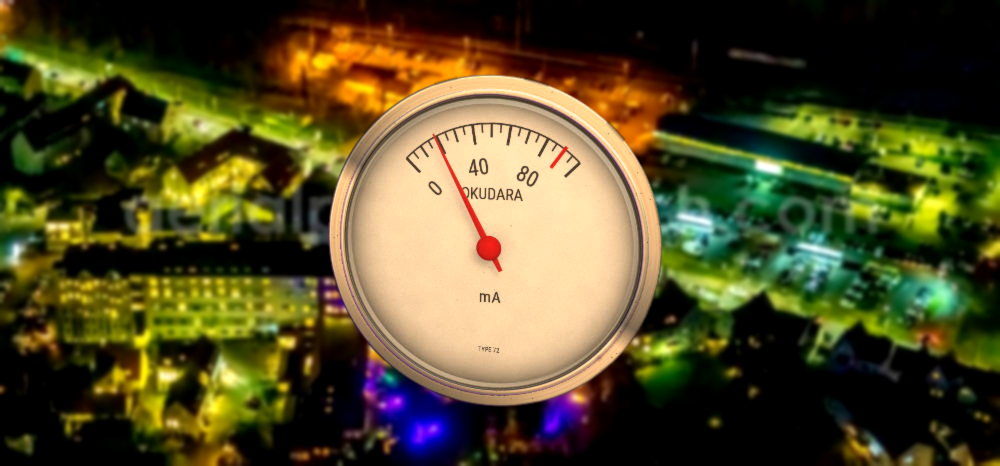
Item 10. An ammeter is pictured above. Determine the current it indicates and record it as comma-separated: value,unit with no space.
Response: 20,mA
